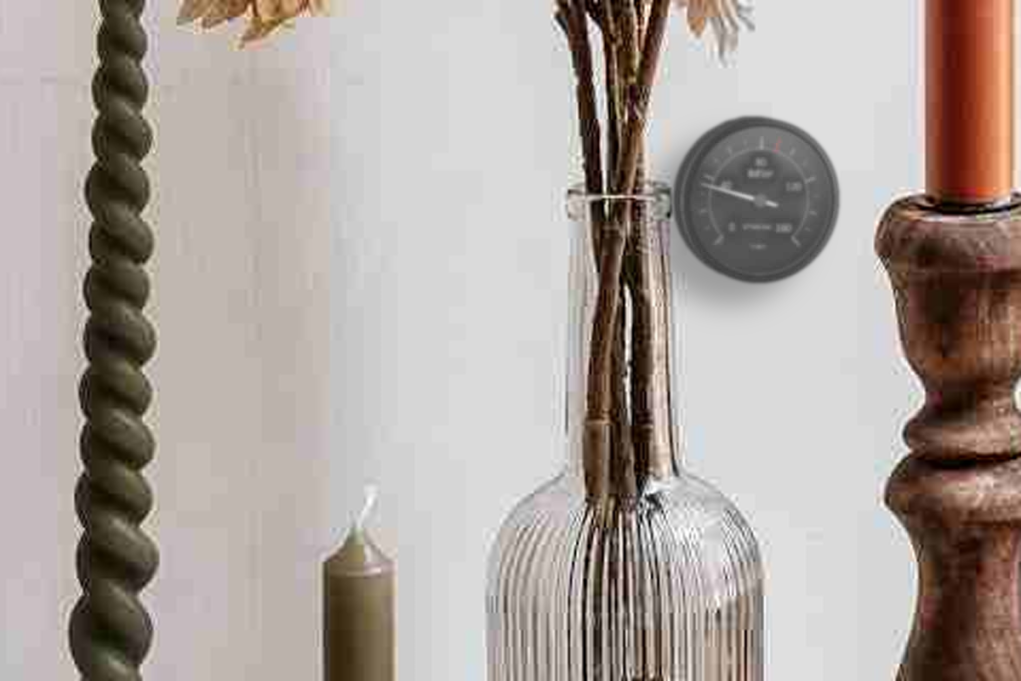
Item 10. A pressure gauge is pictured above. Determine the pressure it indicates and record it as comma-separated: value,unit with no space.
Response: 35,psi
